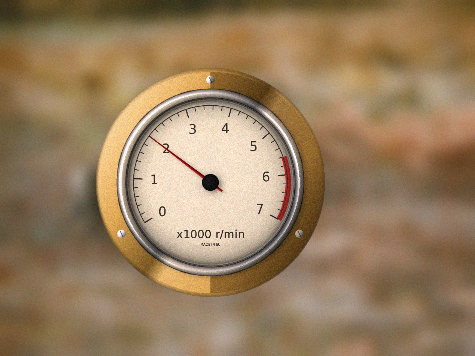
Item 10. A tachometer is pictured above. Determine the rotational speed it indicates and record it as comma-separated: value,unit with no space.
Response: 2000,rpm
